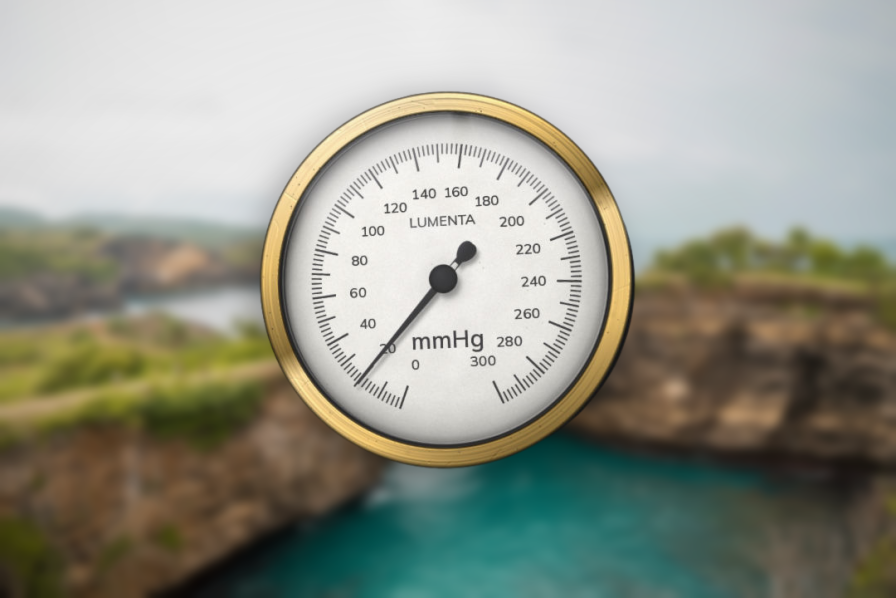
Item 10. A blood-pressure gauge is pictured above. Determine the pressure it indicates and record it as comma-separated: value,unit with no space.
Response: 20,mmHg
